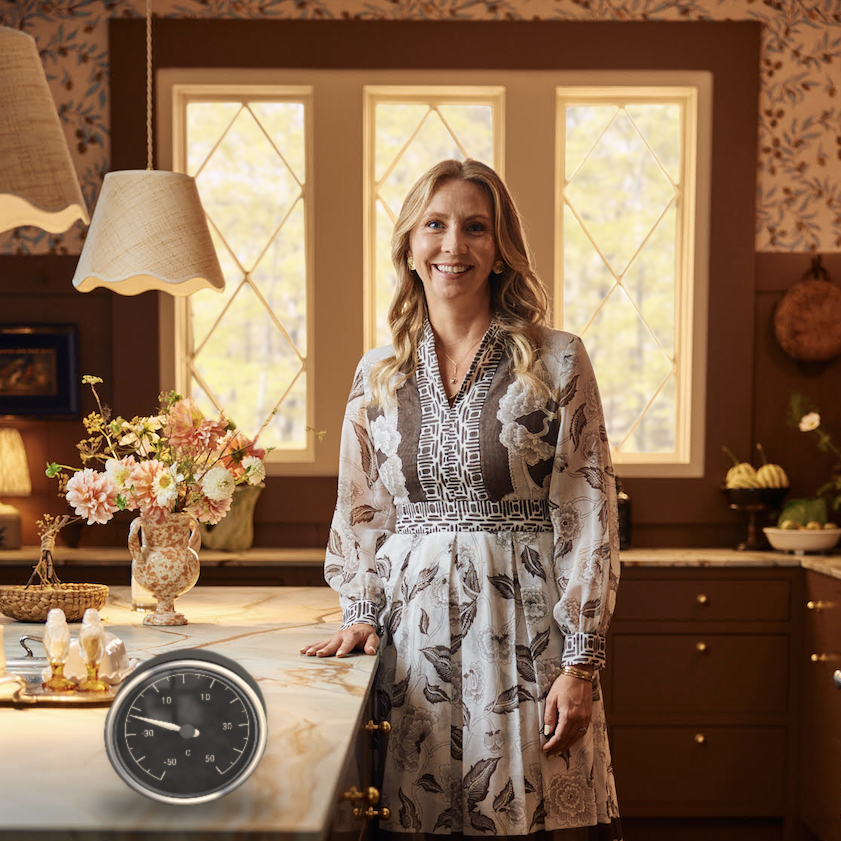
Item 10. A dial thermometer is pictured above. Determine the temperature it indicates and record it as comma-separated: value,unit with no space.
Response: -22.5,°C
